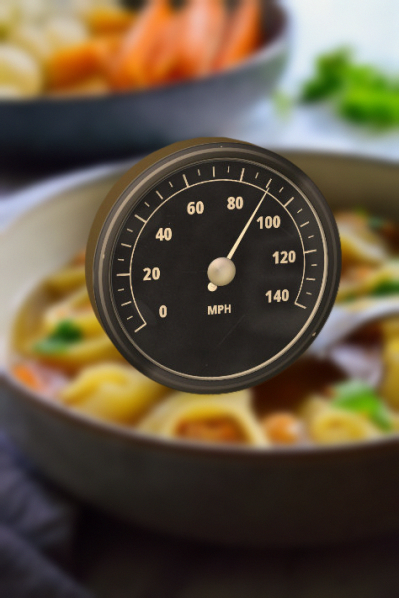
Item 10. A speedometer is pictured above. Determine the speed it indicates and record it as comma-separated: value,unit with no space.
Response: 90,mph
